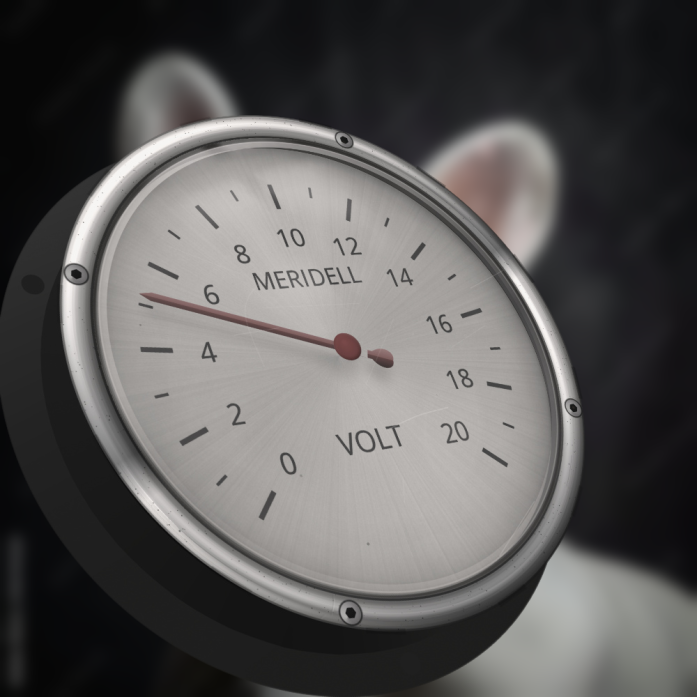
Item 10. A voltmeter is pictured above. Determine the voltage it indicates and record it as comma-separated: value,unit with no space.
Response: 5,V
